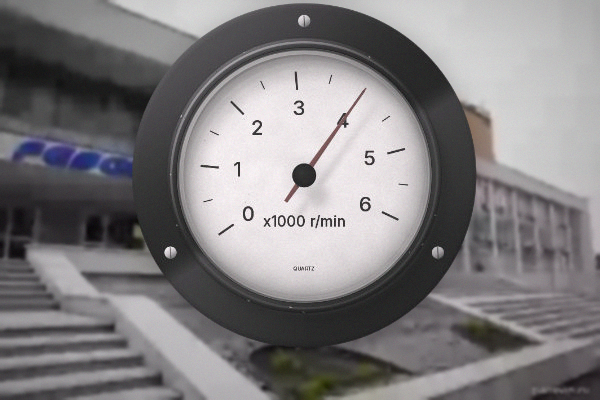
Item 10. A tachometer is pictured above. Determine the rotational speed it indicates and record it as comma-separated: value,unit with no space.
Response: 4000,rpm
